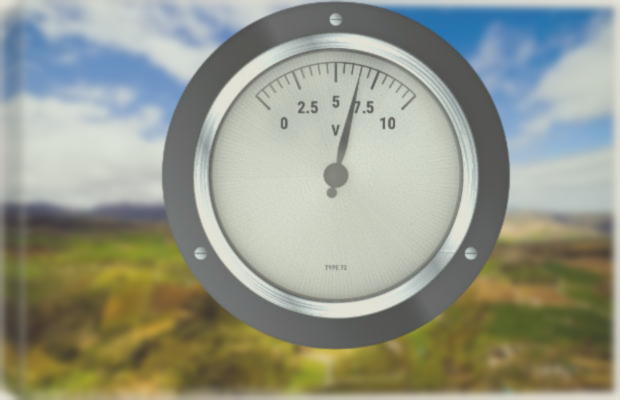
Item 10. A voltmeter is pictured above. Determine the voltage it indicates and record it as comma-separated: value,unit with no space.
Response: 6.5,V
